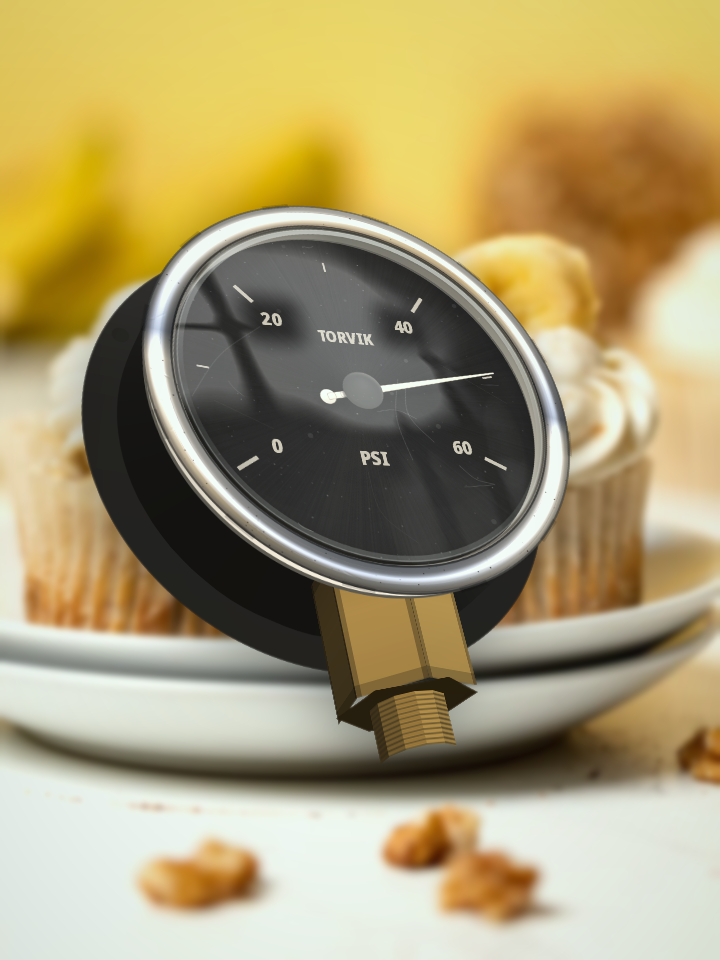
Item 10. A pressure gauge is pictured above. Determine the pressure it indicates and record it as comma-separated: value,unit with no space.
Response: 50,psi
